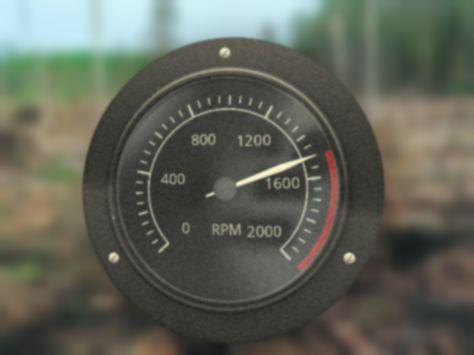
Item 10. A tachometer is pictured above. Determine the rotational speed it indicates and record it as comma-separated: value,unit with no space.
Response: 1500,rpm
